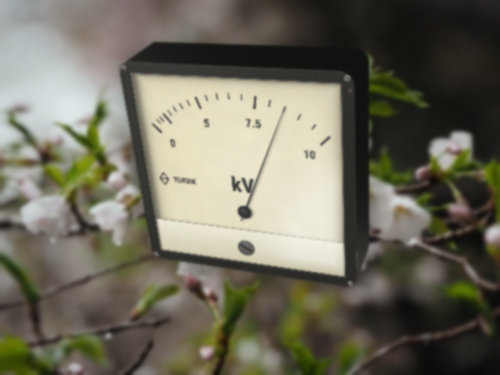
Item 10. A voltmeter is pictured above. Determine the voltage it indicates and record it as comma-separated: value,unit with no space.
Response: 8.5,kV
